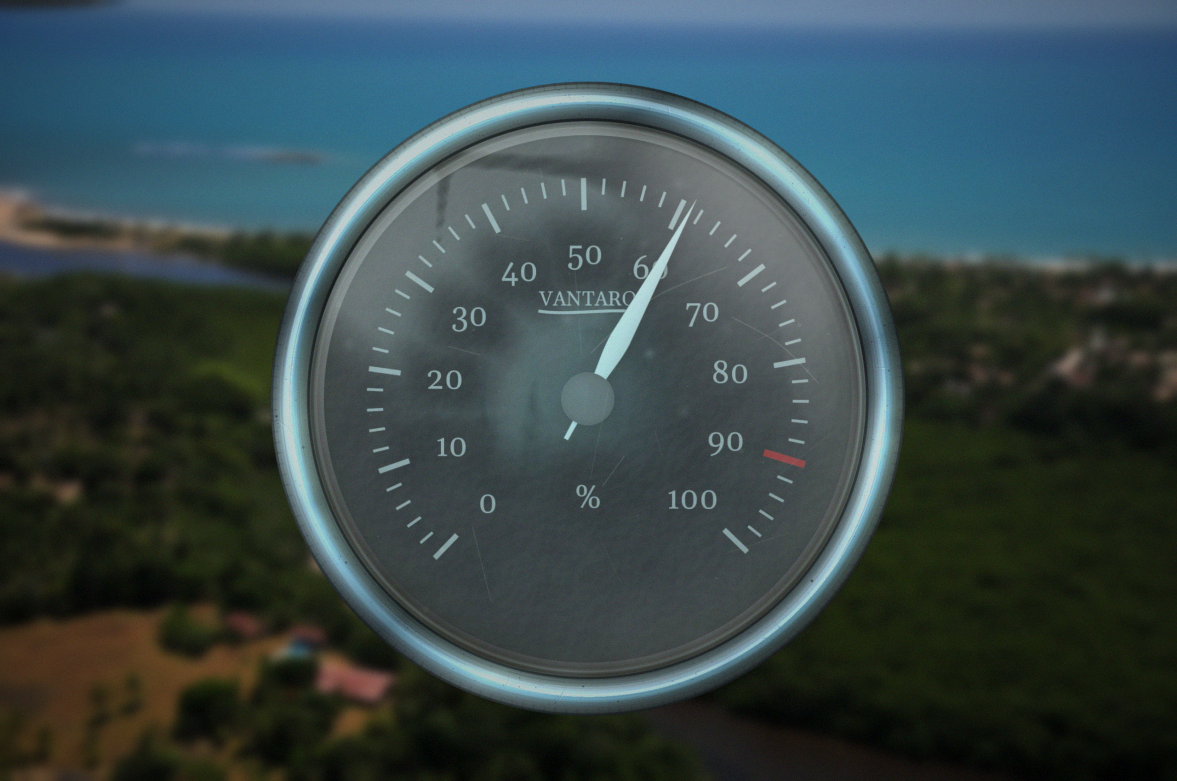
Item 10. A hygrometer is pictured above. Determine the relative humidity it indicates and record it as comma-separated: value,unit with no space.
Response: 61,%
